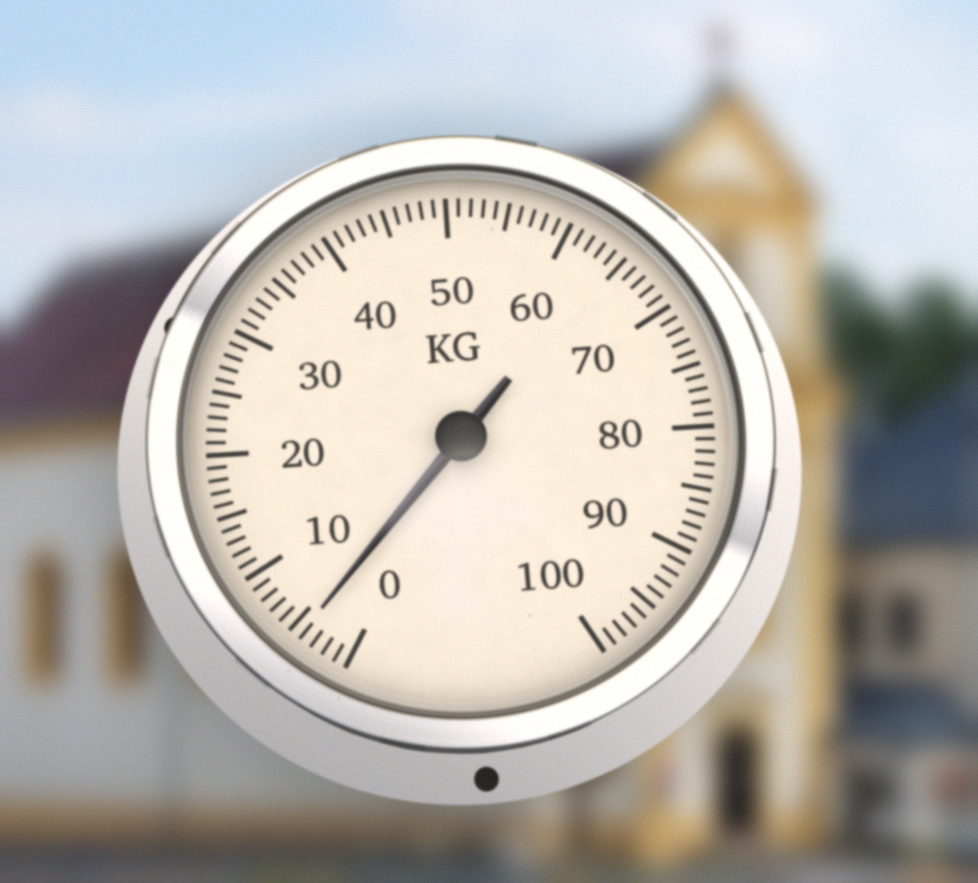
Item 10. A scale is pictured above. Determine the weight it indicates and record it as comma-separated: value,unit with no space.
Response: 4,kg
